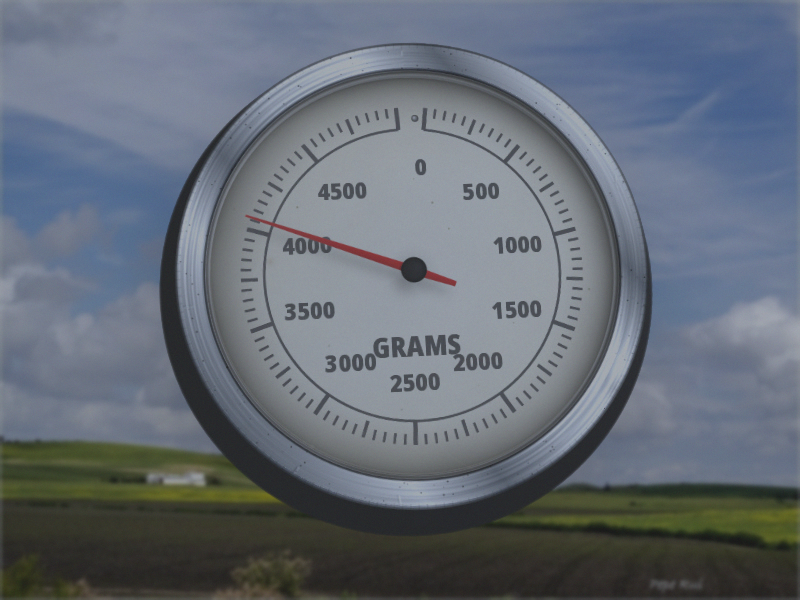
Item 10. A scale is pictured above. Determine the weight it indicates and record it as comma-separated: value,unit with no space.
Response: 4050,g
